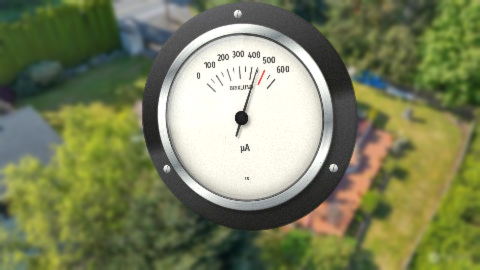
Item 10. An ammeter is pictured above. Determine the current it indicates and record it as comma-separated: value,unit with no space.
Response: 450,µA
